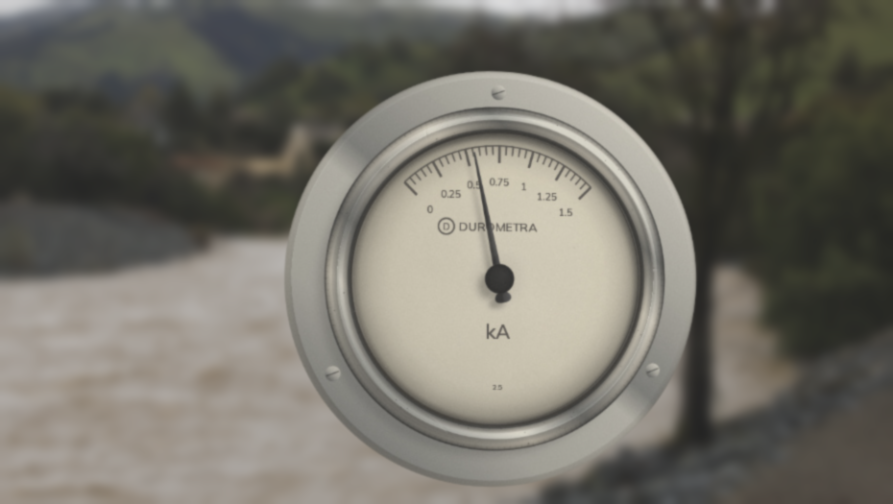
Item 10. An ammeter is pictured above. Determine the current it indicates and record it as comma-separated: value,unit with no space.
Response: 0.55,kA
